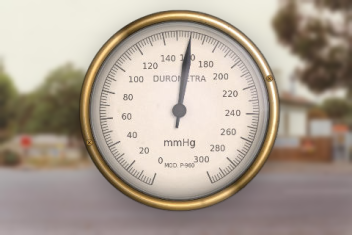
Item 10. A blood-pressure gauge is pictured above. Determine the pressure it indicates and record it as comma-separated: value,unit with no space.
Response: 160,mmHg
